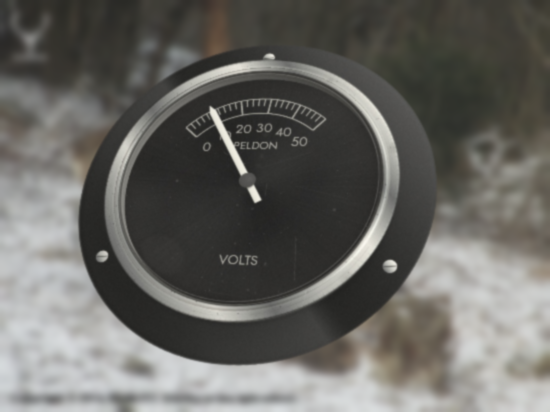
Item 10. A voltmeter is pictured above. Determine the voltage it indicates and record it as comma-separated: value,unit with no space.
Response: 10,V
